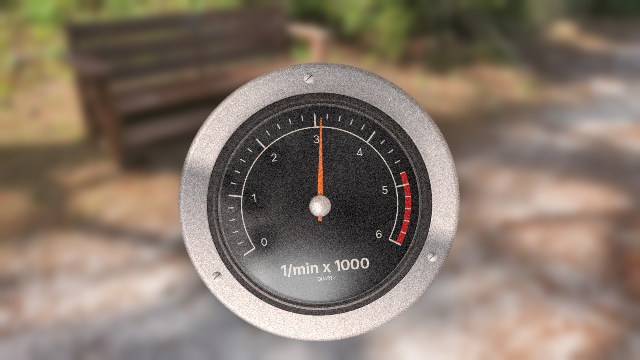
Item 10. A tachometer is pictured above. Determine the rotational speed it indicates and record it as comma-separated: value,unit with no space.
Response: 3100,rpm
